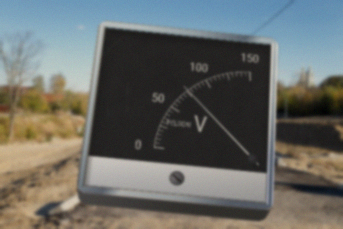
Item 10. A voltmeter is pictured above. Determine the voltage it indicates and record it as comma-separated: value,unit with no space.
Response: 75,V
